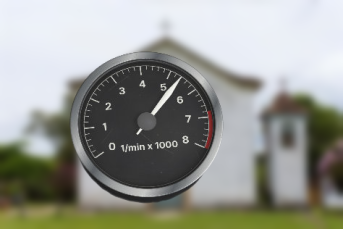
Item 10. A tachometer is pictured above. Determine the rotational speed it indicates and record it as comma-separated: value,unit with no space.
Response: 5400,rpm
